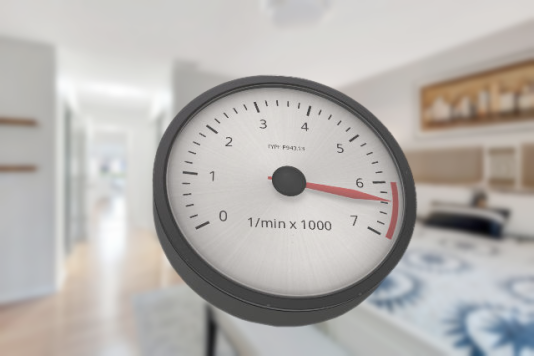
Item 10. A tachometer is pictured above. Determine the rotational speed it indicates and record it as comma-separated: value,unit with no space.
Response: 6400,rpm
